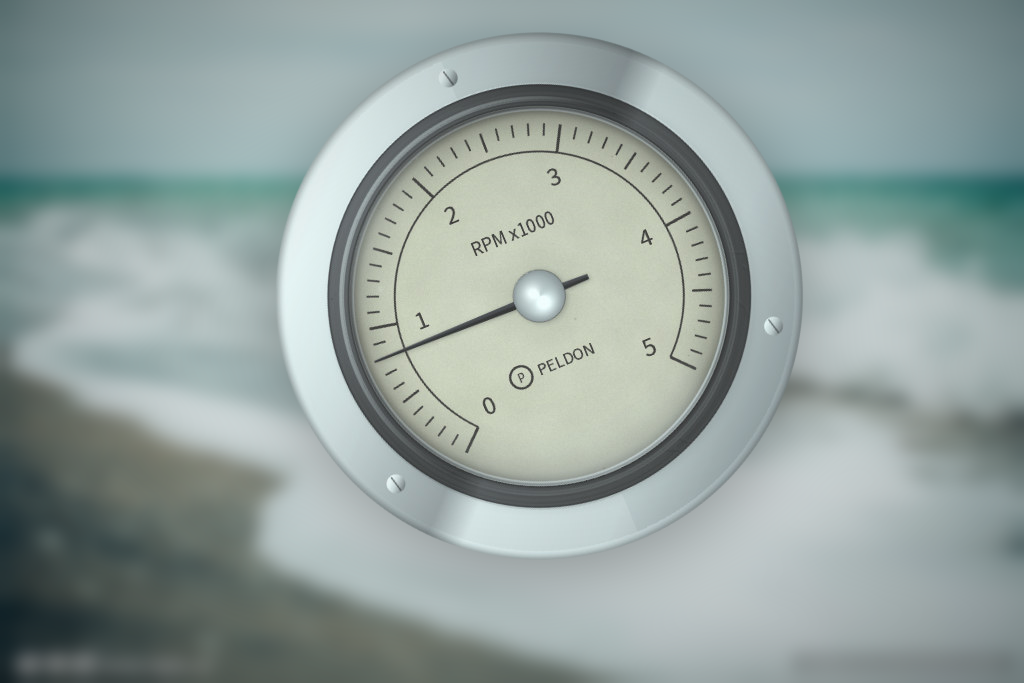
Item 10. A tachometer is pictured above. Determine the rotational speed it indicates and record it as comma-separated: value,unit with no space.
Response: 800,rpm
